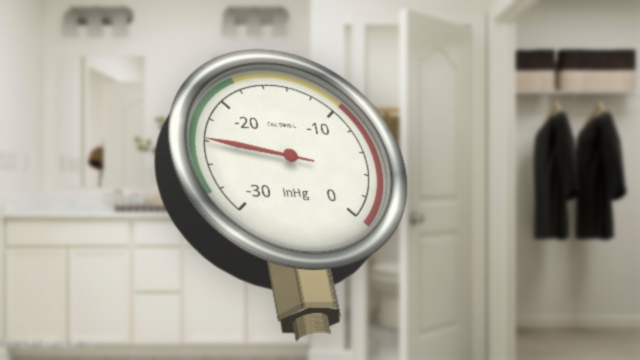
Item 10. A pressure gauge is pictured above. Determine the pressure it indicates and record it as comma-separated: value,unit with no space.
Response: -24,inHg
